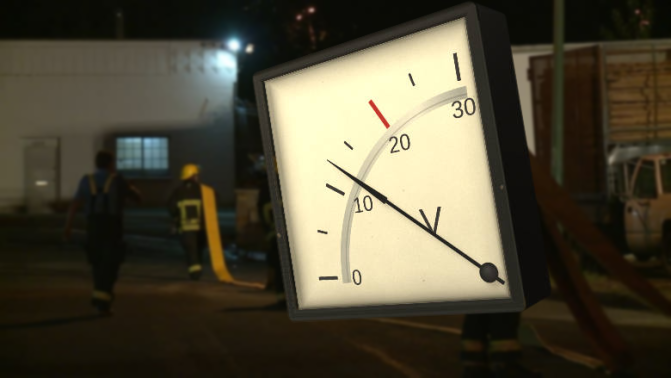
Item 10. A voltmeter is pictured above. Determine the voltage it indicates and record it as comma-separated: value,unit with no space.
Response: 12.5,V
